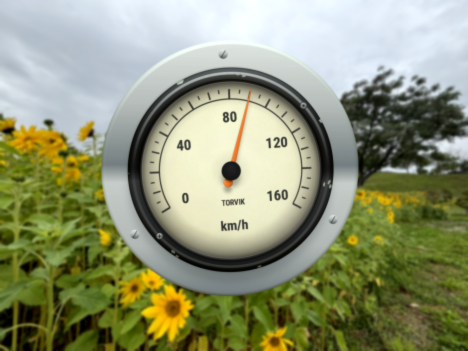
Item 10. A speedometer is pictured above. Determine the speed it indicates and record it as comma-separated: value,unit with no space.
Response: 90,km/h
